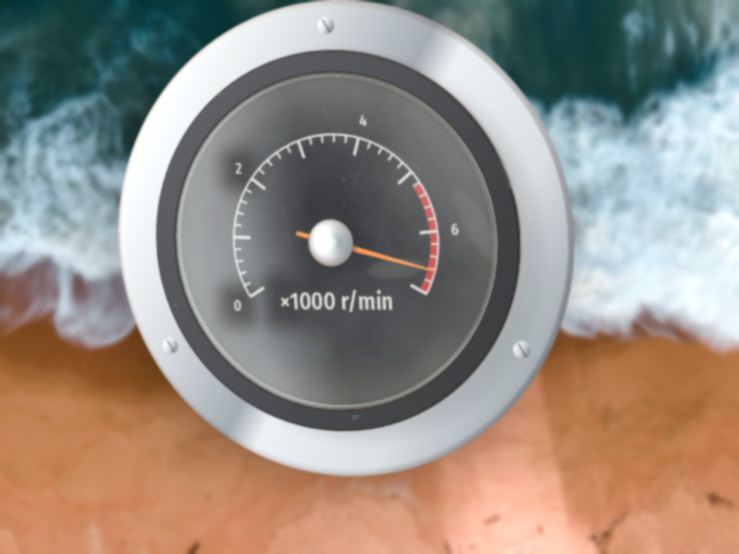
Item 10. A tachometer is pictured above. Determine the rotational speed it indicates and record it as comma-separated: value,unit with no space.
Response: 6600,rpm
